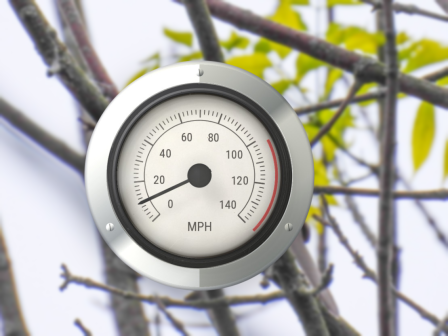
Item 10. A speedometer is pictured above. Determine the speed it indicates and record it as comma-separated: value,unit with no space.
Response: 10,mph
